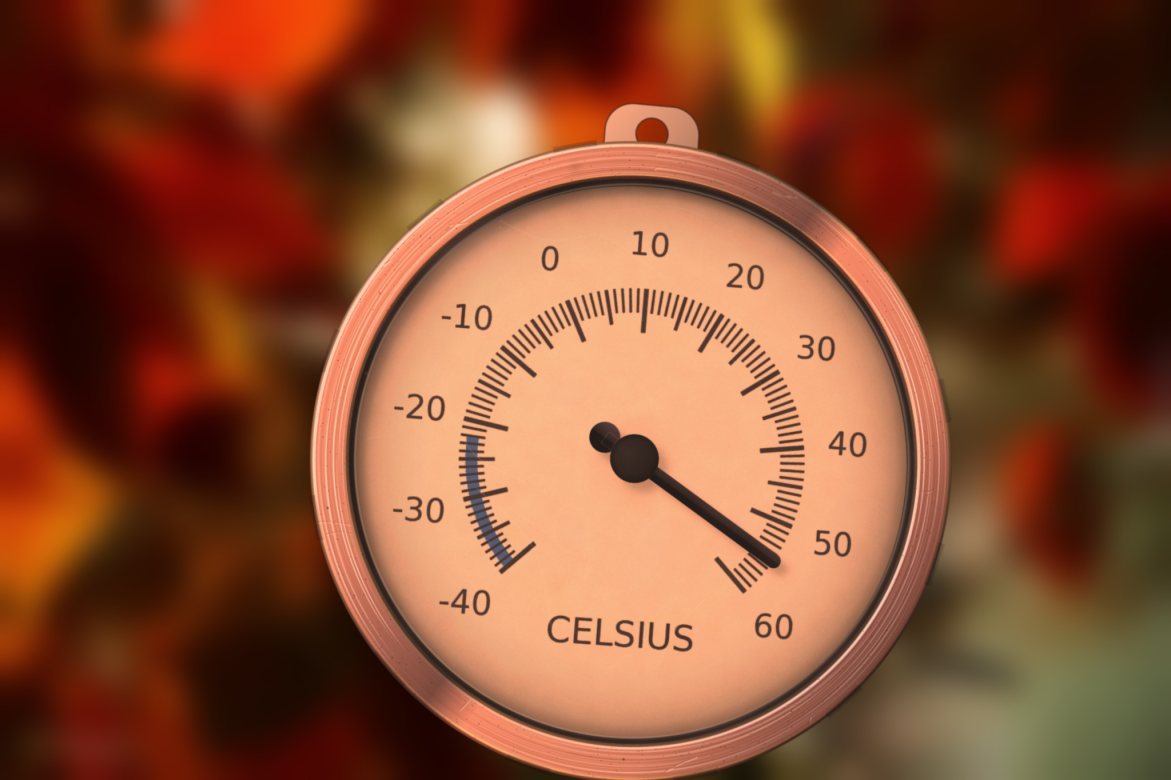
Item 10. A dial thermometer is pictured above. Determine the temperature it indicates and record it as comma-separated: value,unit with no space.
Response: 55,°C
